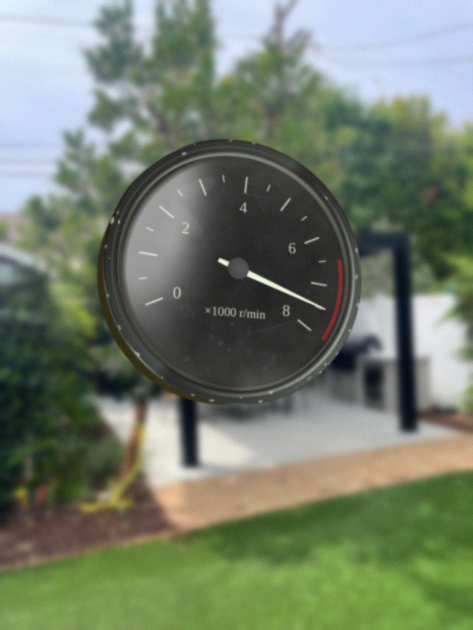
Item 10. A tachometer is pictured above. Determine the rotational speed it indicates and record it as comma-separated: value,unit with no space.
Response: 7500,rpm
